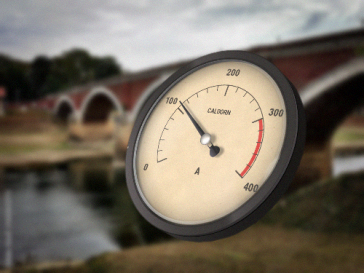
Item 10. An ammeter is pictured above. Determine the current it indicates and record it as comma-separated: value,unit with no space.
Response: 110,A
